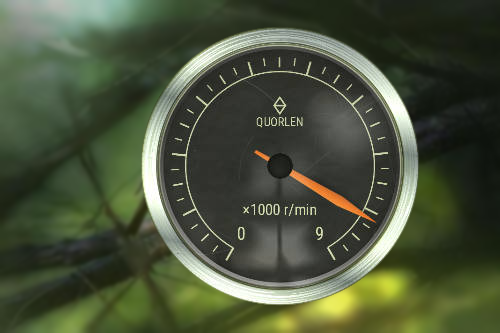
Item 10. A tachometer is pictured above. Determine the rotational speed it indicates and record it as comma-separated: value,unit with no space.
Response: 8125,rpm
